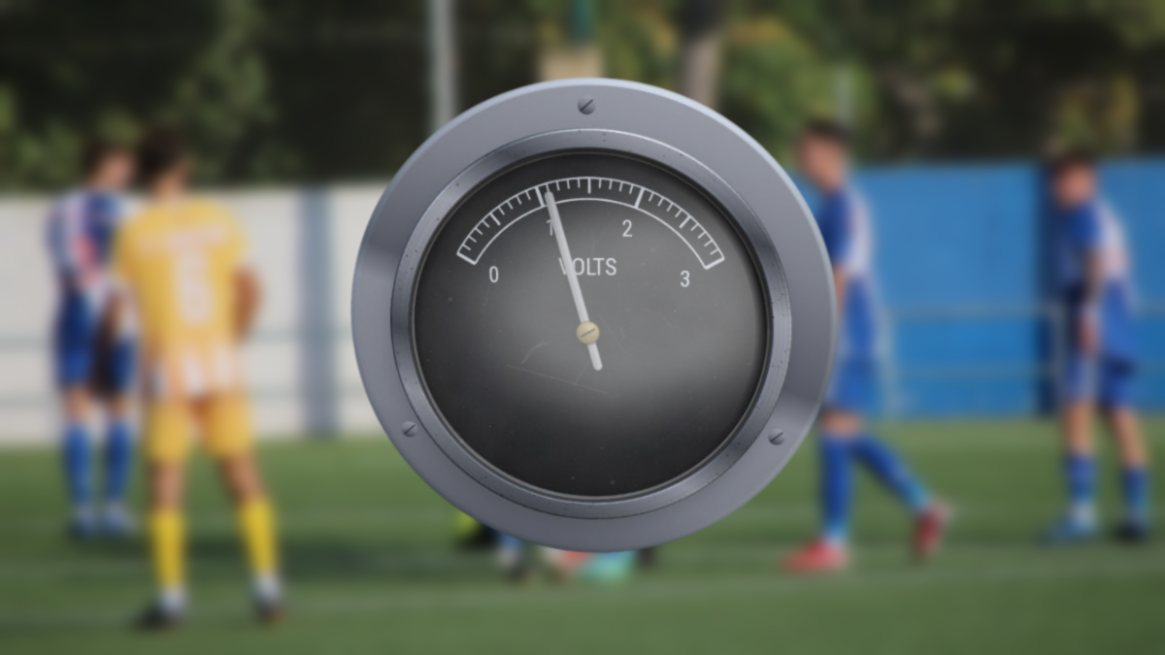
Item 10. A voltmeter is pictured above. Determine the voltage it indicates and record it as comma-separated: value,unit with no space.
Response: 1.1,V
